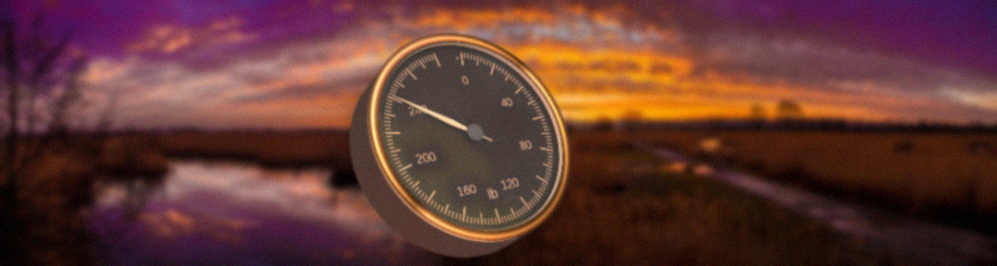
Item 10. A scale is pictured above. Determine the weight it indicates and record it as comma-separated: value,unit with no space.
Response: 240,lb
